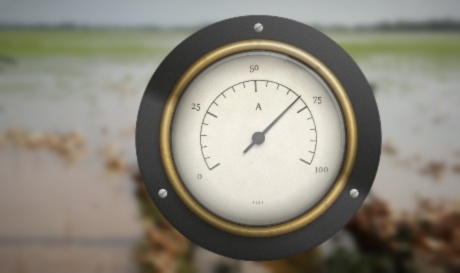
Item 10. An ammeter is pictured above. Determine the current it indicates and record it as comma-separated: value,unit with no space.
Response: 70,A
